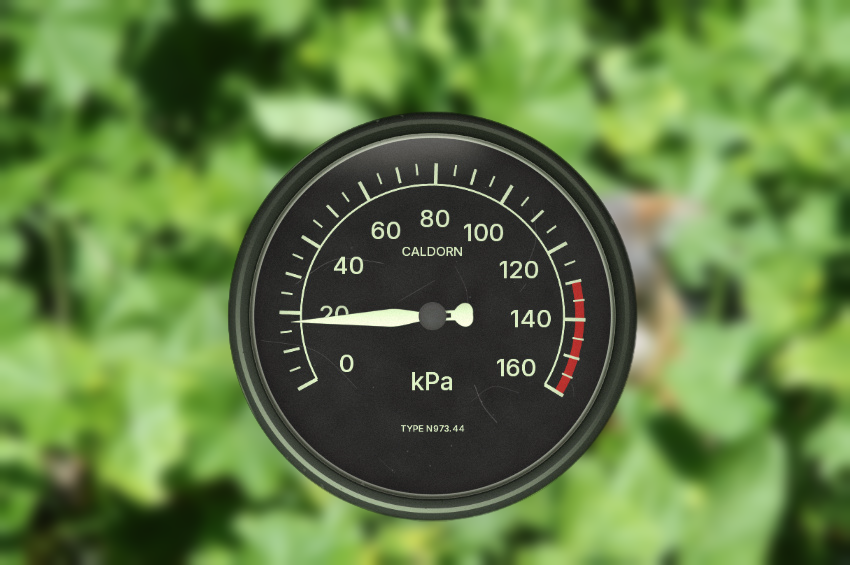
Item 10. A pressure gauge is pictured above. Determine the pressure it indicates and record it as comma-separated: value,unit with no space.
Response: 17.5,kPa
